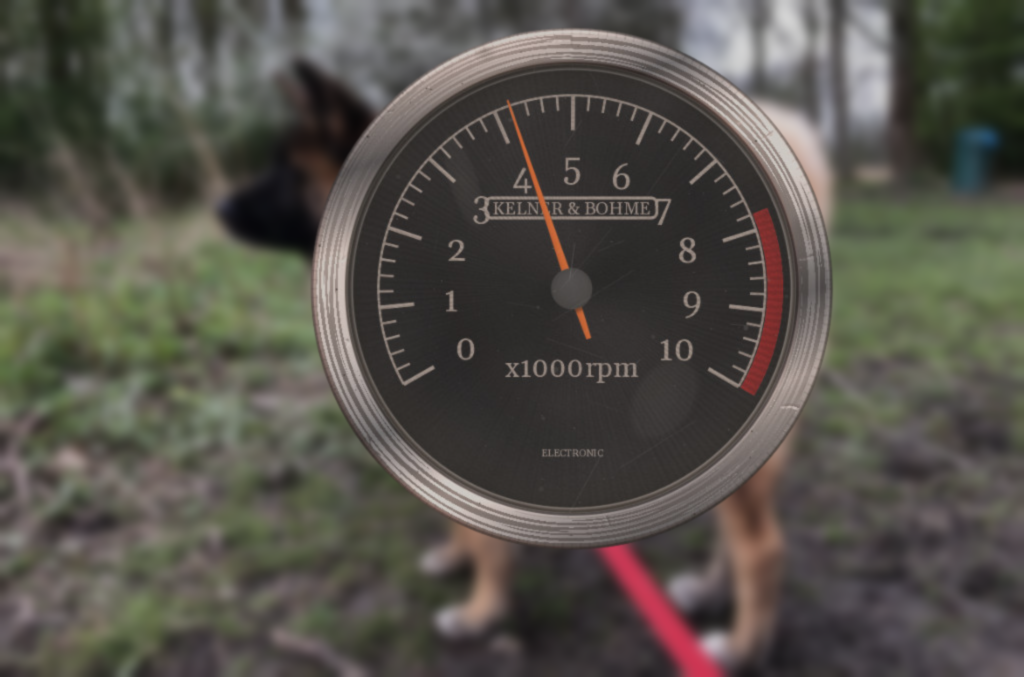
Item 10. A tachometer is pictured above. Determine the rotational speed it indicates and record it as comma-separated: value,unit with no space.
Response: 4200,rpm
